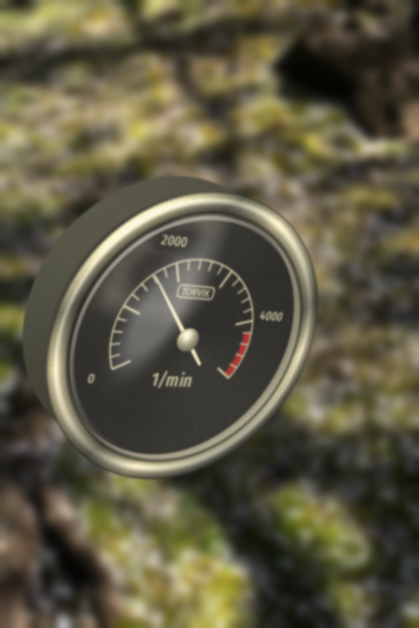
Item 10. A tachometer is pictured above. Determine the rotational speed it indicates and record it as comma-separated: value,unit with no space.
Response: 1600,rpm
